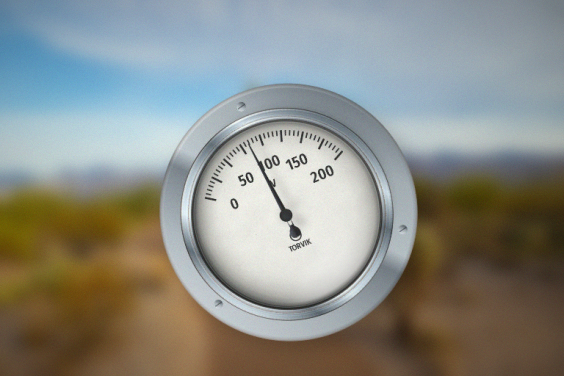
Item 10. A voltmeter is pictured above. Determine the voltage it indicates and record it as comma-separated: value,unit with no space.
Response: 85,V
